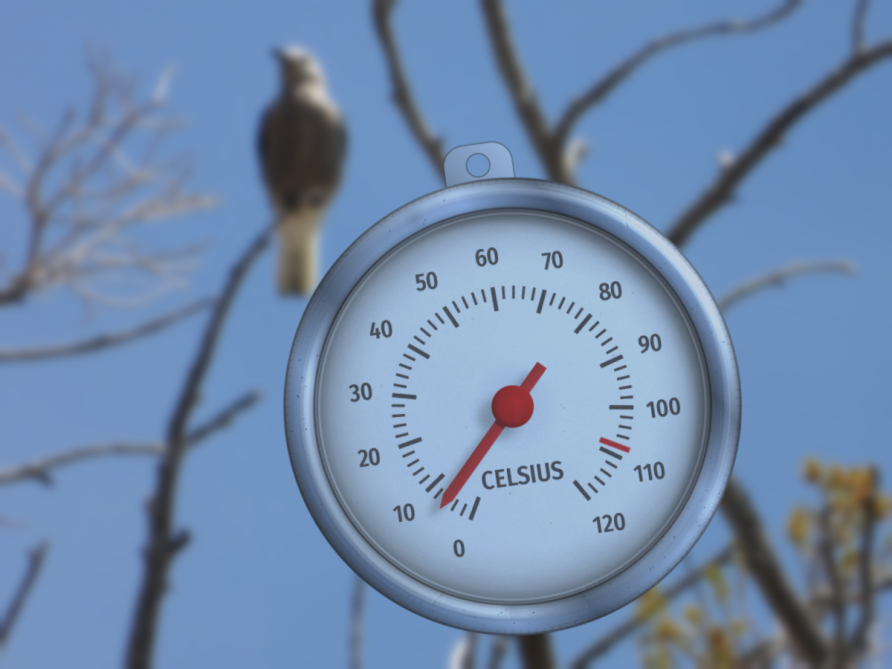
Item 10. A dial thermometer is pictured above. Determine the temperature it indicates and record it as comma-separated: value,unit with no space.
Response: 6,°C
